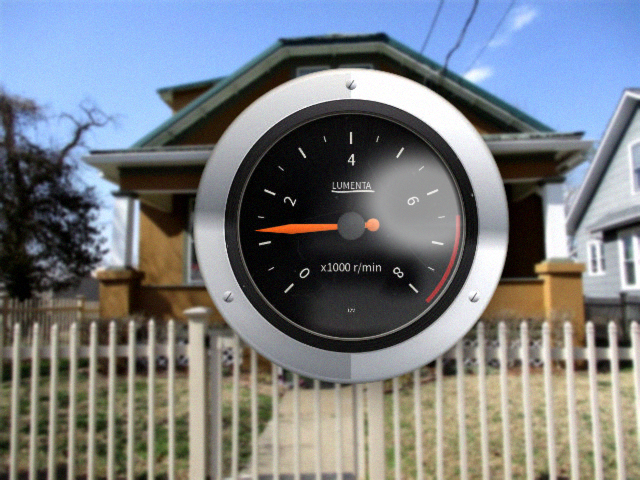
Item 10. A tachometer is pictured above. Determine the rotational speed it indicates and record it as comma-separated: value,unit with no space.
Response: 1250,rpm
